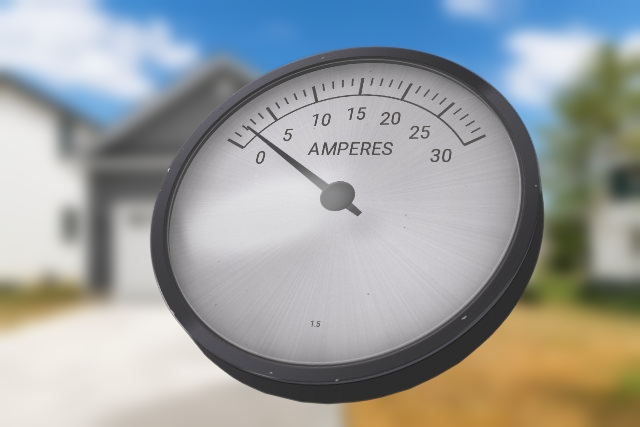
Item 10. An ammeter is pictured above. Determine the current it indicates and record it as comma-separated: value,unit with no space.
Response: 2,A
